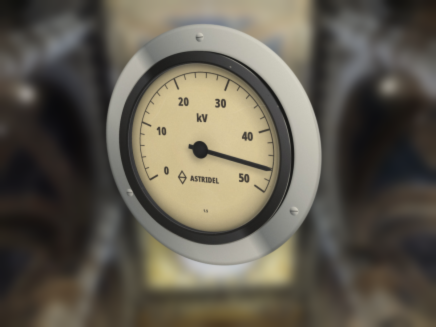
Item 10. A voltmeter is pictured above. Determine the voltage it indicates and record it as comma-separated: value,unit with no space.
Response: 46,kV
